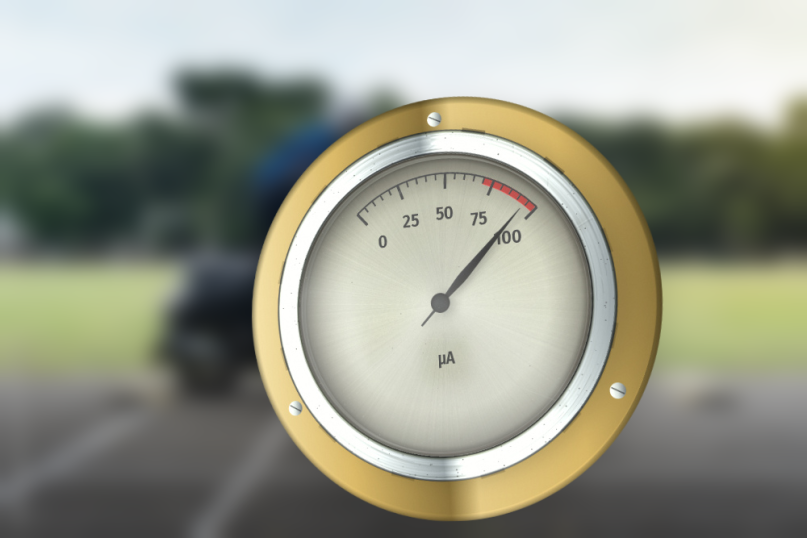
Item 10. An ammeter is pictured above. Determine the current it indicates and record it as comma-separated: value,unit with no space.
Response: 95,µA
